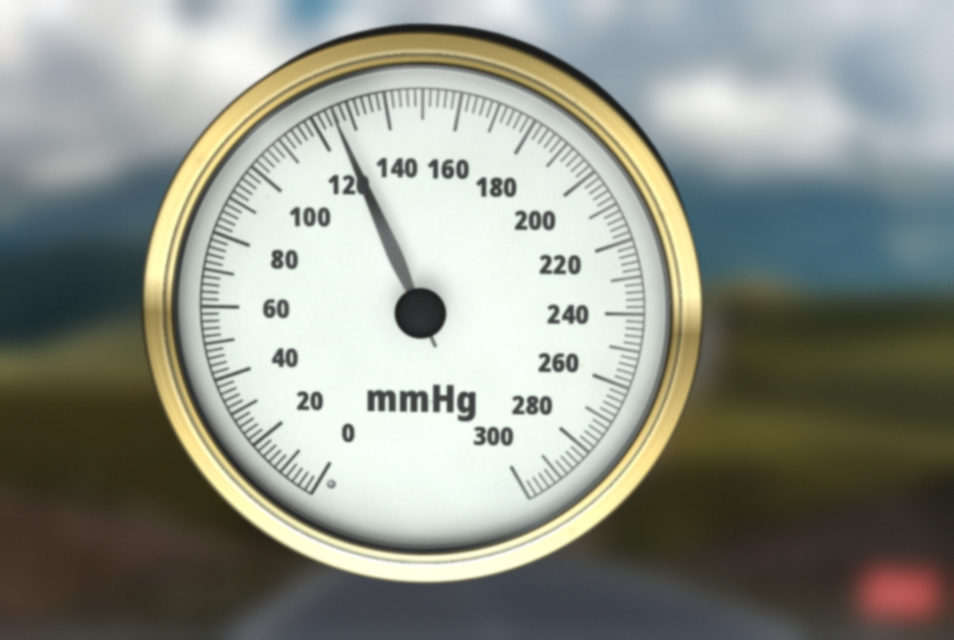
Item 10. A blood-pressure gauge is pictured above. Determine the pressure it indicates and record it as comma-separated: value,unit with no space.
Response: 126,mmHg
